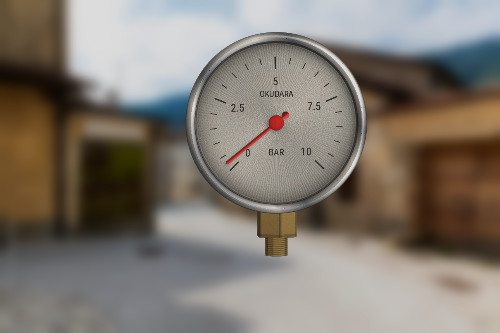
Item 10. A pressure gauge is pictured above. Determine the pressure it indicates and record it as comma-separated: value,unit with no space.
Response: 0.25,bar
